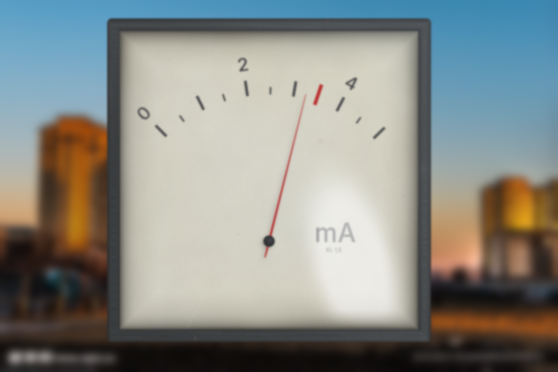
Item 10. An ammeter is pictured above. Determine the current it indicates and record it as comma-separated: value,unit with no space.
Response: 3.25,mA
